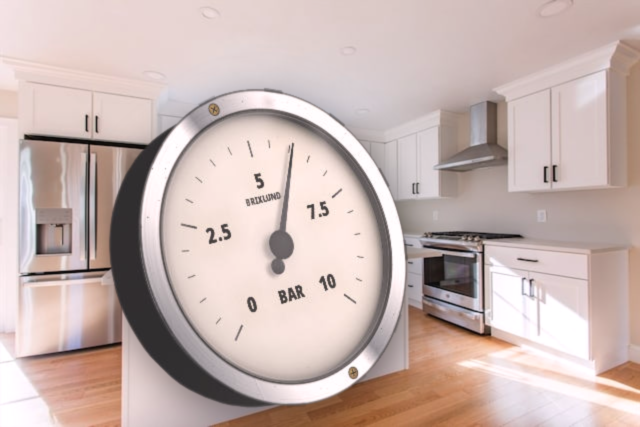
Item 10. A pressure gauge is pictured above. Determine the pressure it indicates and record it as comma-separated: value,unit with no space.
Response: 6,bar
